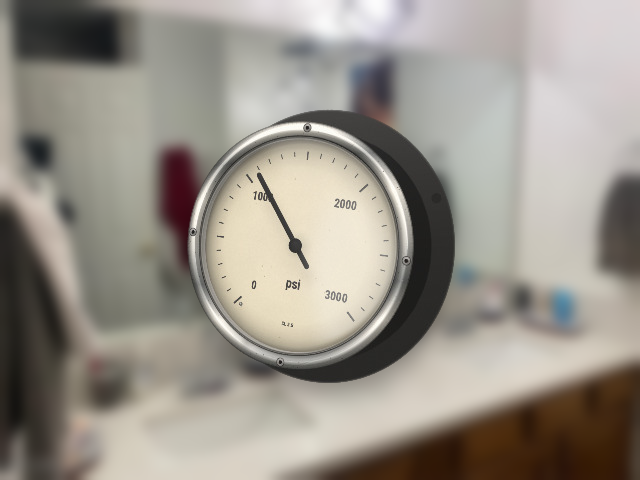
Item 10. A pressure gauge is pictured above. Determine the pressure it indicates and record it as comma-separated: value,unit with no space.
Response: 1100,psi
